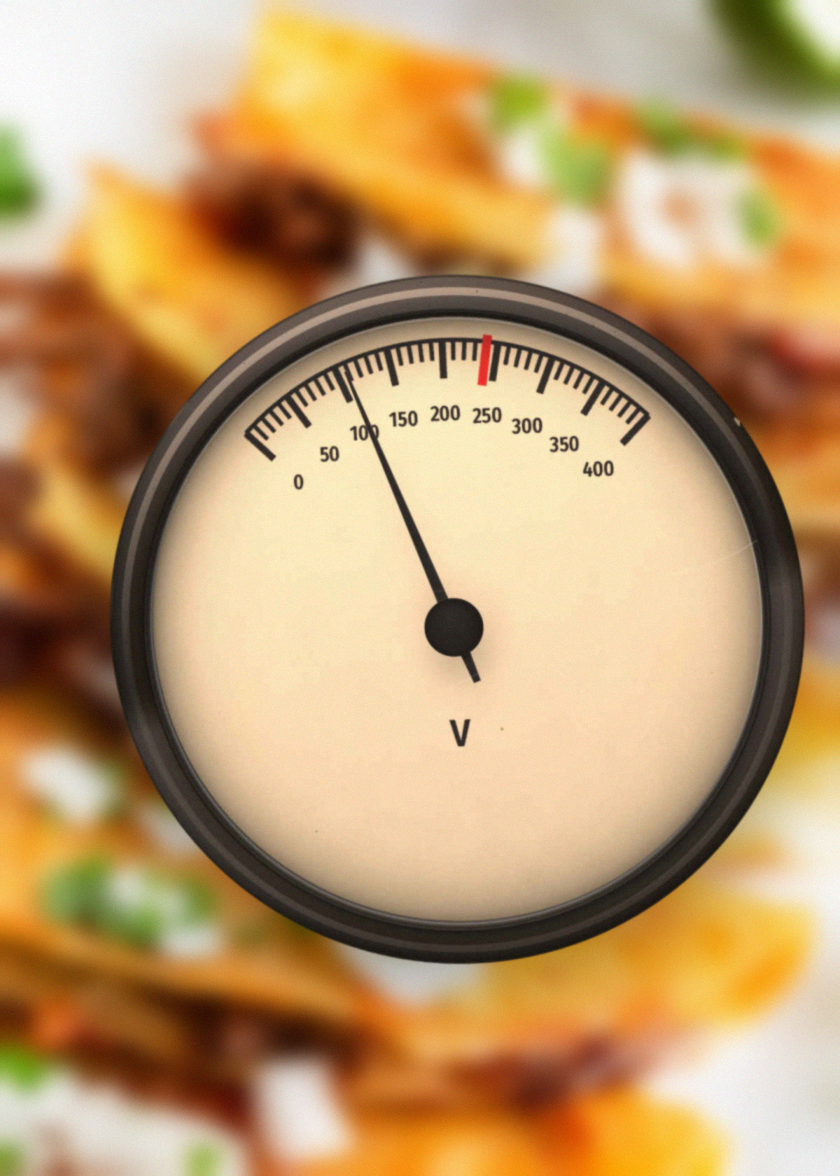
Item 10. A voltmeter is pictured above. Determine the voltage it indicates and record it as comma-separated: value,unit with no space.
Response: 110,V
